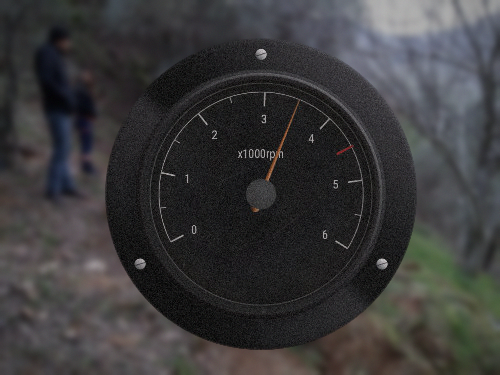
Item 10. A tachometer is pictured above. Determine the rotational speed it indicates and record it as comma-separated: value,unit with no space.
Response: 3500,rpm
